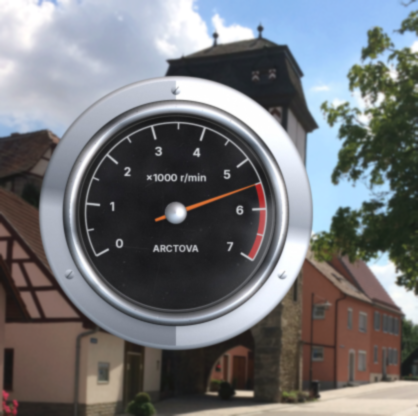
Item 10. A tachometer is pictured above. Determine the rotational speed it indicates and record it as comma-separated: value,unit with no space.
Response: 5500,rpm
